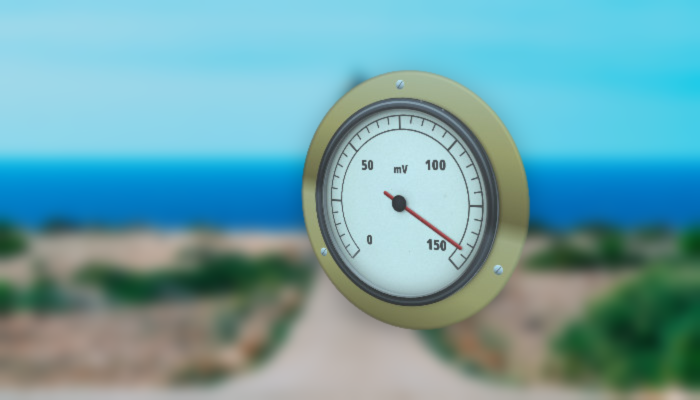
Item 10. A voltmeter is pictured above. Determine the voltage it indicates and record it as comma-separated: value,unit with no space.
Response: 142.5,mV
